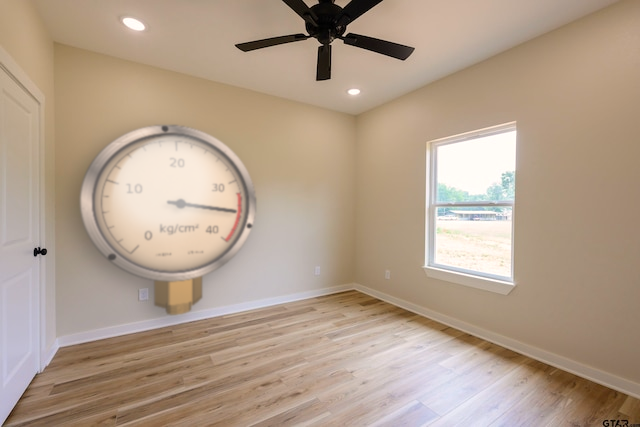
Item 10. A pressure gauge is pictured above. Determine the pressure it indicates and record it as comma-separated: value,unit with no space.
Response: 35,kg/cm²
